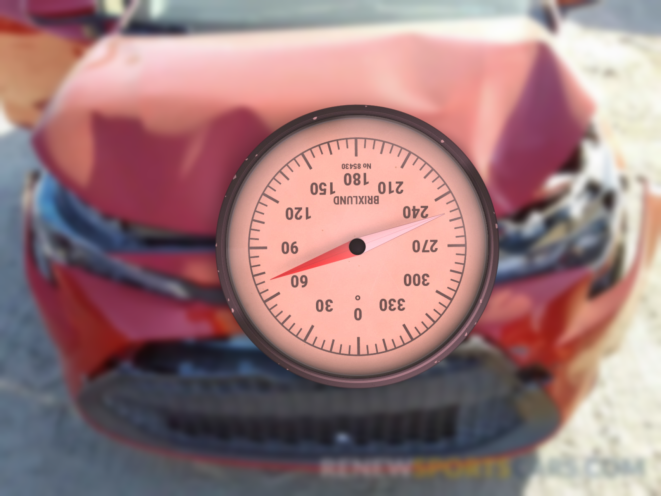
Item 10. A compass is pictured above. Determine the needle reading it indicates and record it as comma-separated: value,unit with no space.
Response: 70,°
